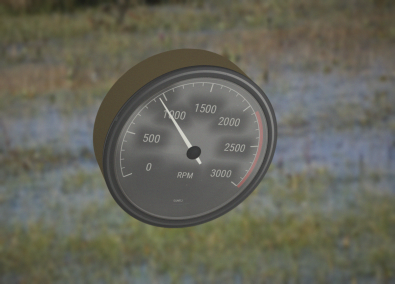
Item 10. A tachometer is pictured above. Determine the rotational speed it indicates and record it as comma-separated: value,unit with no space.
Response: 950,rpm
